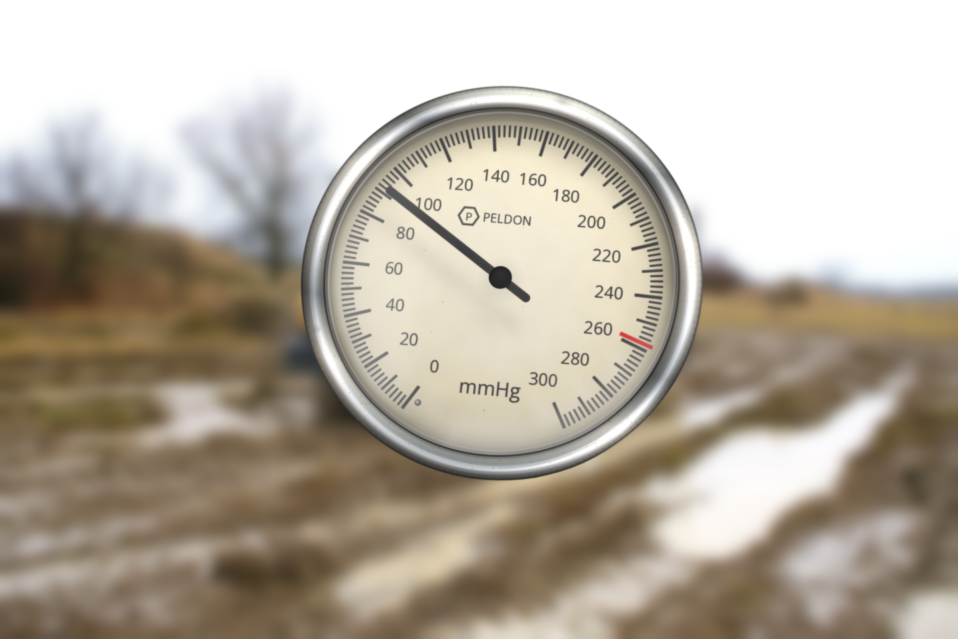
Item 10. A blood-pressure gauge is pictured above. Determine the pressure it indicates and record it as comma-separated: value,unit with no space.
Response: 92,mmHg
